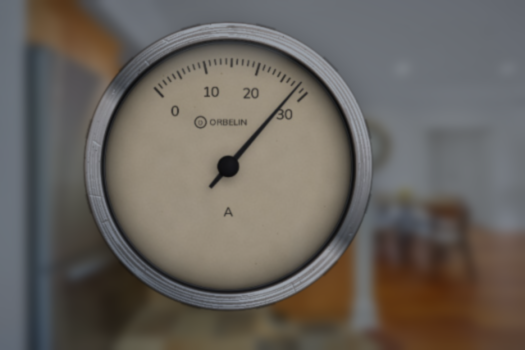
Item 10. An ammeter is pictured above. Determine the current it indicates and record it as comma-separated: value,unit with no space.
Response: 28,A
